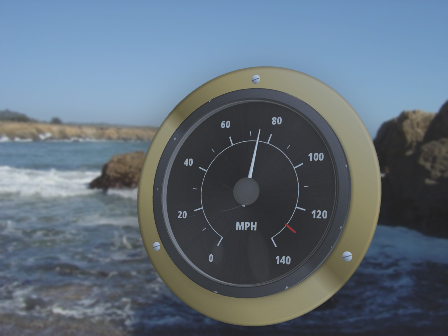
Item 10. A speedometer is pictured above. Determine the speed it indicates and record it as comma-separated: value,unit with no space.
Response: 75,mph
